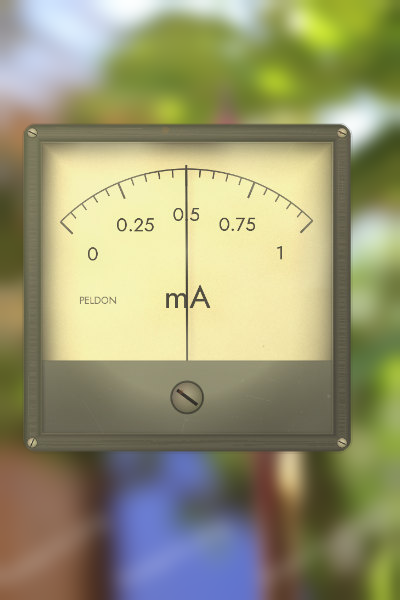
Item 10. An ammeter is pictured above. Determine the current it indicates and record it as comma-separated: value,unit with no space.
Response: 0.5,mA
